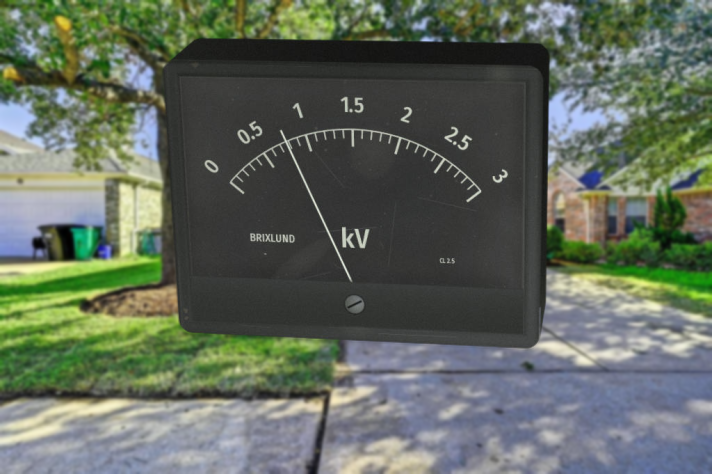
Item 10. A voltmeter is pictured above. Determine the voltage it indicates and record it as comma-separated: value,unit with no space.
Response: 0.8,kV
